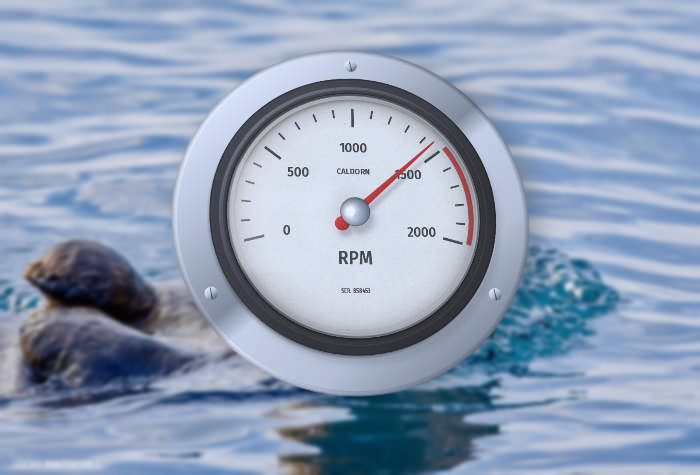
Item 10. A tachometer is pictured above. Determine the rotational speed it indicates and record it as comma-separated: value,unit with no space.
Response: 1450,rpm
